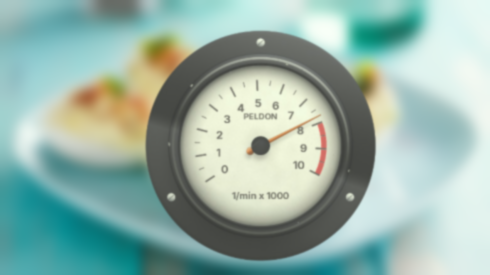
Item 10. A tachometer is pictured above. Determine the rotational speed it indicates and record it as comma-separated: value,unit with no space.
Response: 7750,rpm
